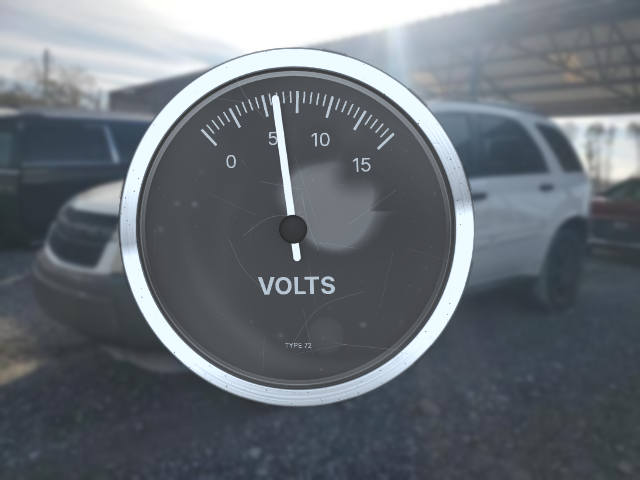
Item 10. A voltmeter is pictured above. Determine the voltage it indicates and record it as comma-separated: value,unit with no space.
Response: 6,V
